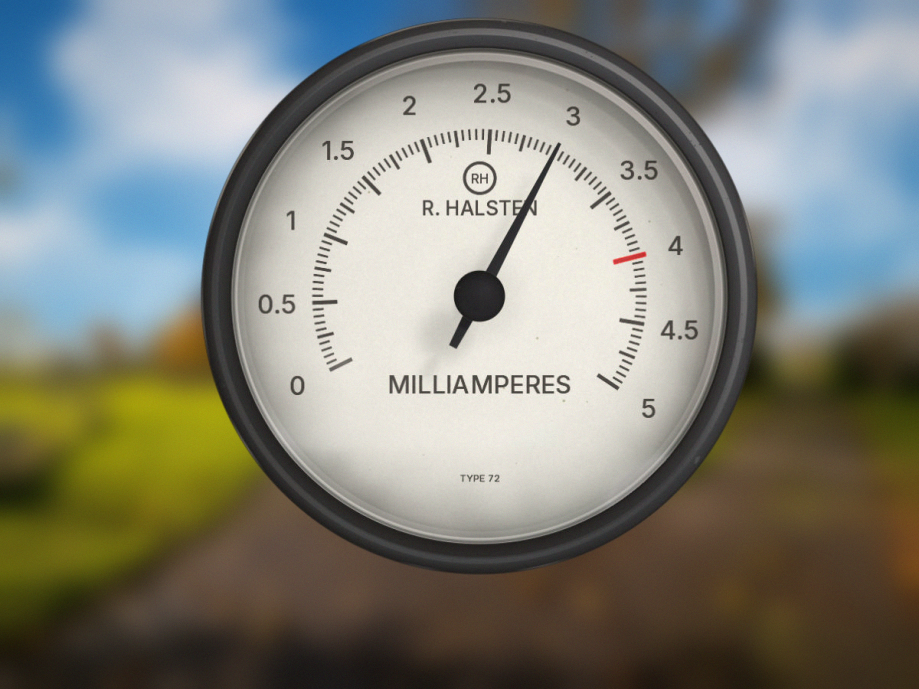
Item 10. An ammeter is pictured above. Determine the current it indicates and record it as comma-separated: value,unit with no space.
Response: 3,mA
